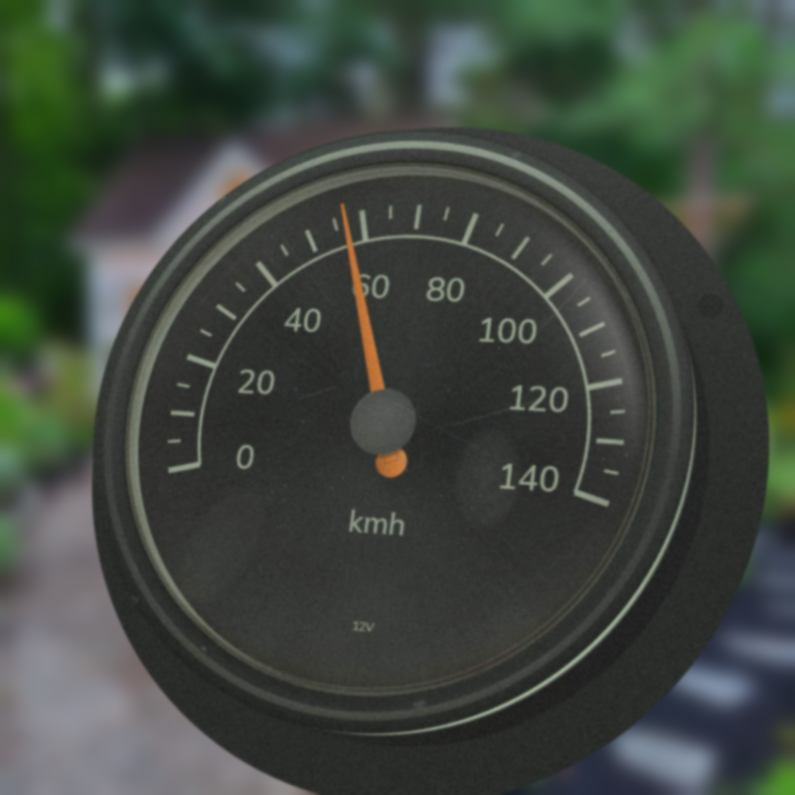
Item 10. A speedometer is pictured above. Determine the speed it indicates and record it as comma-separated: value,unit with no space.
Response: 57.5,km/h
